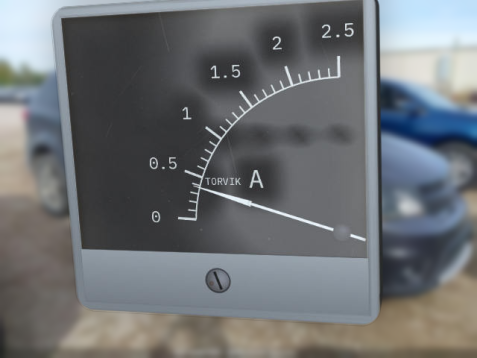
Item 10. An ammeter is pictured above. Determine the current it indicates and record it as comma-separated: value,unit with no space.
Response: 0.4,A
